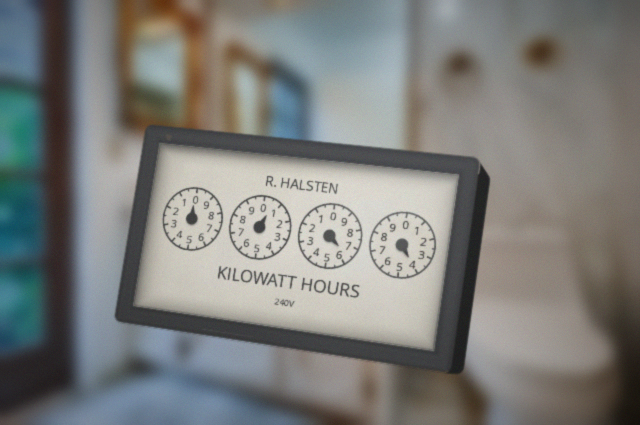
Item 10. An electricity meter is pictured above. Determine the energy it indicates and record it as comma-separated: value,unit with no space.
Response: 64,kWh
